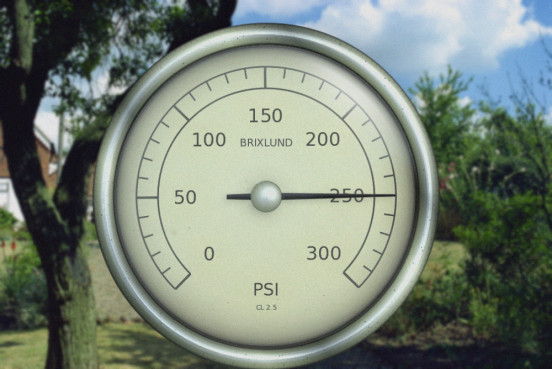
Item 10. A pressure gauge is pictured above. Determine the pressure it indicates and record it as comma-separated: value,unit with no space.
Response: 250,psi
